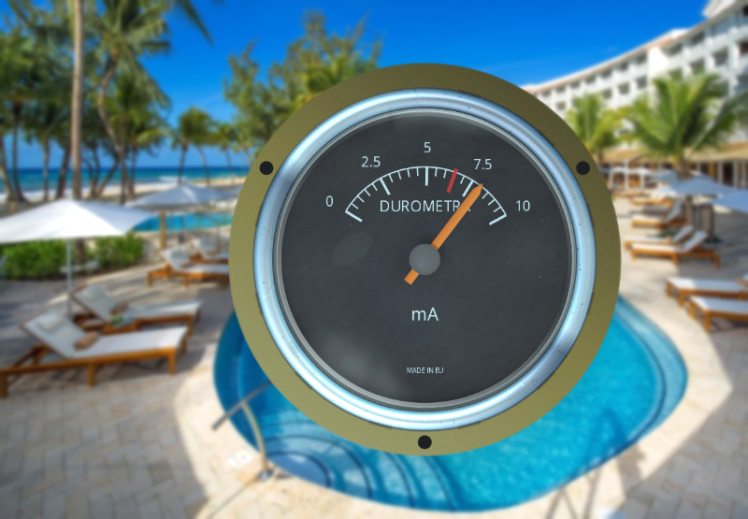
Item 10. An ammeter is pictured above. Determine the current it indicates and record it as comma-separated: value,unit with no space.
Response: 8,mA
